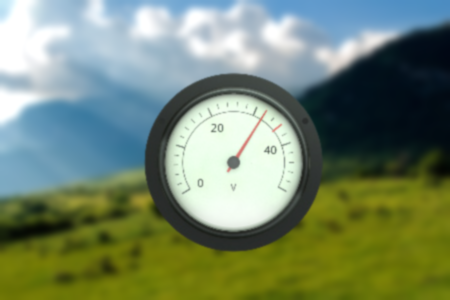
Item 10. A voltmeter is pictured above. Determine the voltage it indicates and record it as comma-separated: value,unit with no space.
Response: 32,V
